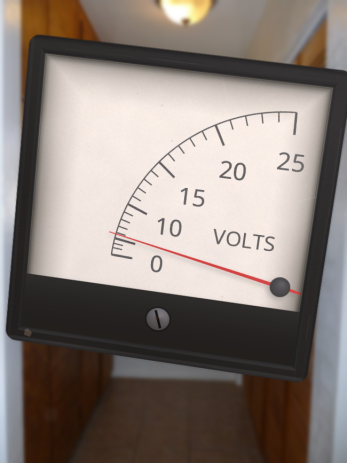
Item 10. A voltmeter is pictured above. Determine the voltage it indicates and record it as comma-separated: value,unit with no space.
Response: 6,V
